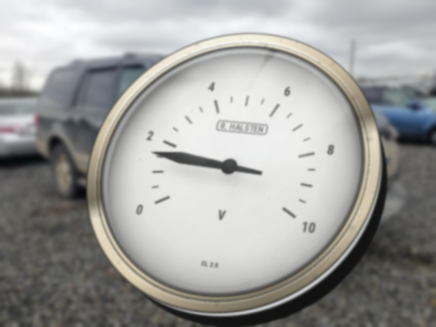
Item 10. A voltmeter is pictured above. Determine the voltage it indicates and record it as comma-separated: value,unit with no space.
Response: 1.5,V
